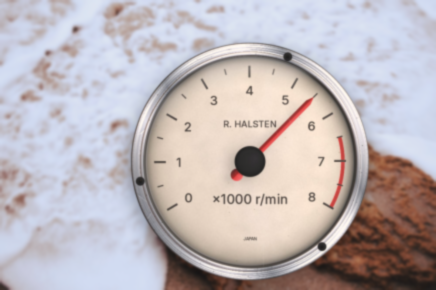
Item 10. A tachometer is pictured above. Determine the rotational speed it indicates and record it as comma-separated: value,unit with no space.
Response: 5500,rpm
